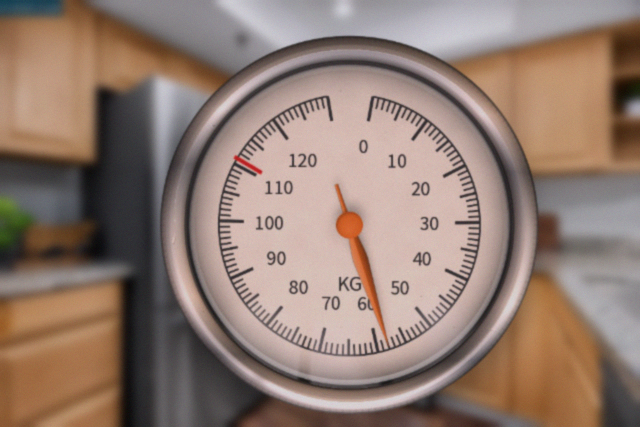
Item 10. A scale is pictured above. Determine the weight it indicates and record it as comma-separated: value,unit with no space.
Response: 58,kg
